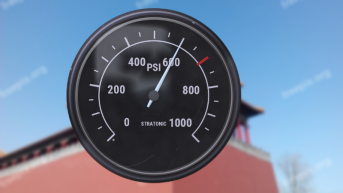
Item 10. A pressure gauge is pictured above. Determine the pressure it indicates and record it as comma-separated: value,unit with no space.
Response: 600,psi
